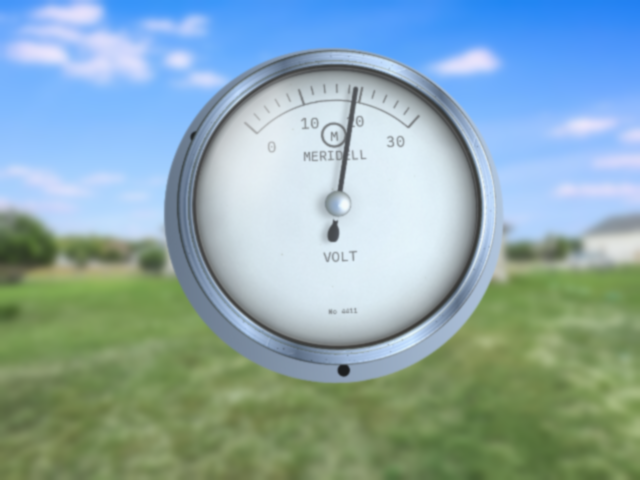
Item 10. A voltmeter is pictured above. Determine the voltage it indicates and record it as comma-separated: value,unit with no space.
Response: 19,V
